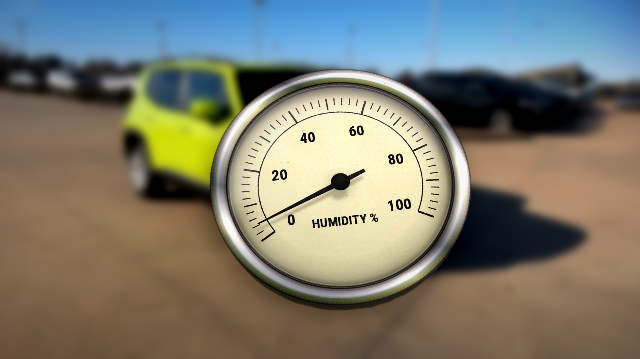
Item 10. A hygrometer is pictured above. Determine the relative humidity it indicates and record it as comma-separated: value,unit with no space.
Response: 4,%
